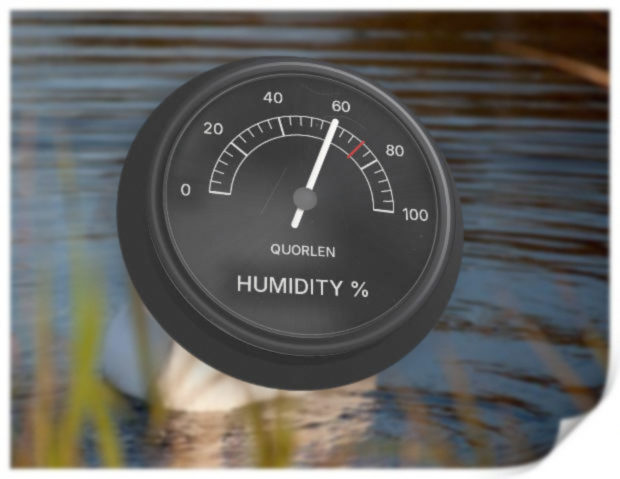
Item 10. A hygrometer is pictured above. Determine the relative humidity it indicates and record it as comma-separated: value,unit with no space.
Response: 60,%
